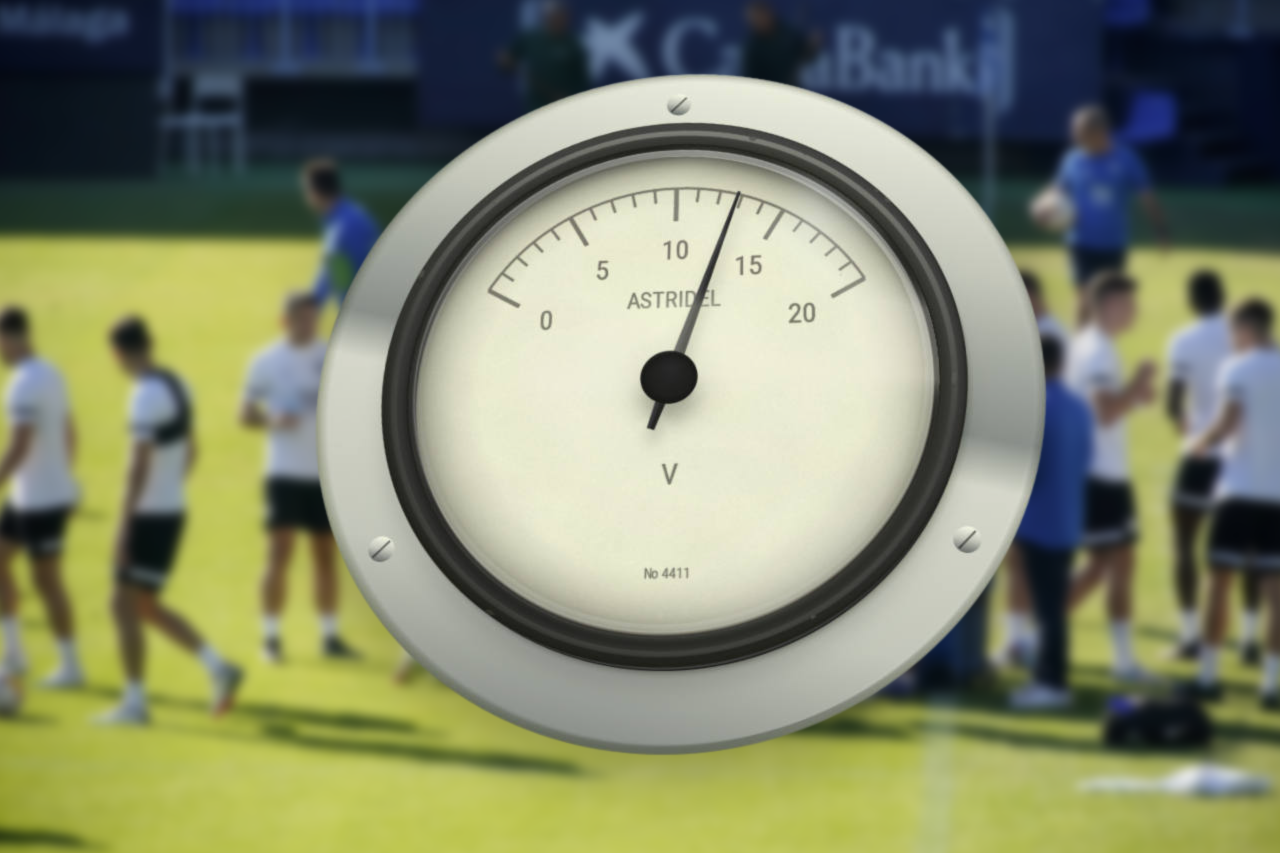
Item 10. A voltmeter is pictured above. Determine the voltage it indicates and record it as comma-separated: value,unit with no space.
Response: 13,V
